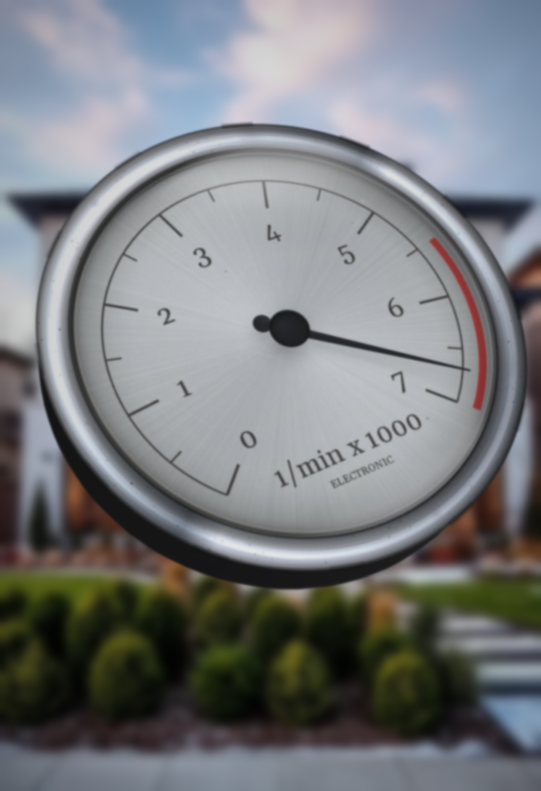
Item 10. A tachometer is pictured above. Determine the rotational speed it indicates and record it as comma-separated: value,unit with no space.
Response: 6750,rpm
